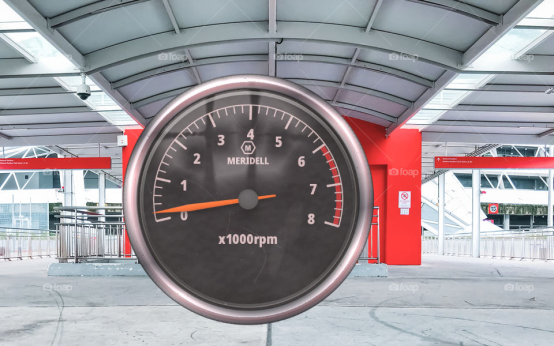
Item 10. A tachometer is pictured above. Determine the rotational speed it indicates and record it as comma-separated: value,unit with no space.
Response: 200,rpm
